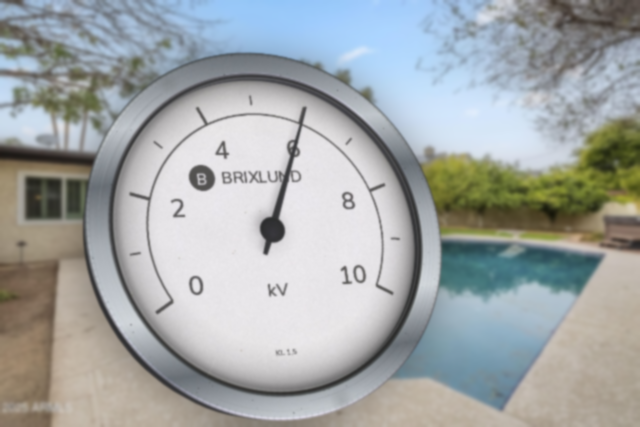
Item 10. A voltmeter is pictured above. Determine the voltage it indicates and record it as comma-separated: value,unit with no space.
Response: 6,kV
